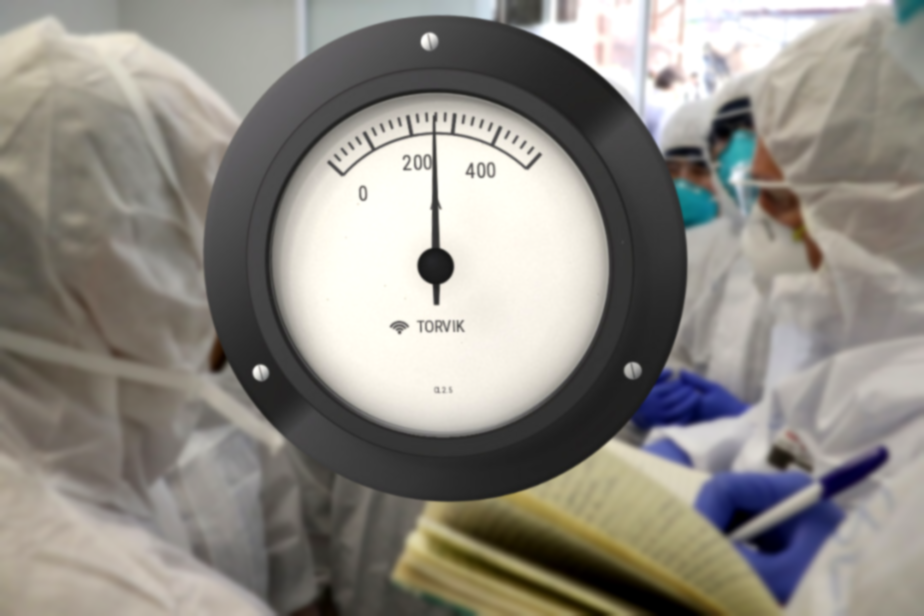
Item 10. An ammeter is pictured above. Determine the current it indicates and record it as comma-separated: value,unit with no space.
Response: 260,A
